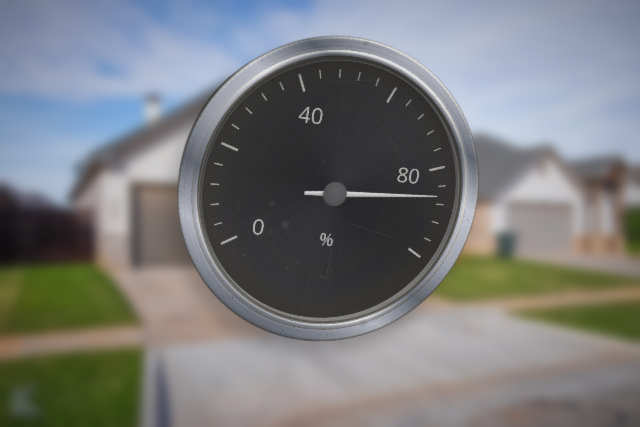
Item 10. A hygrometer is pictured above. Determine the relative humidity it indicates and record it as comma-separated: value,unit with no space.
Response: 86,%
